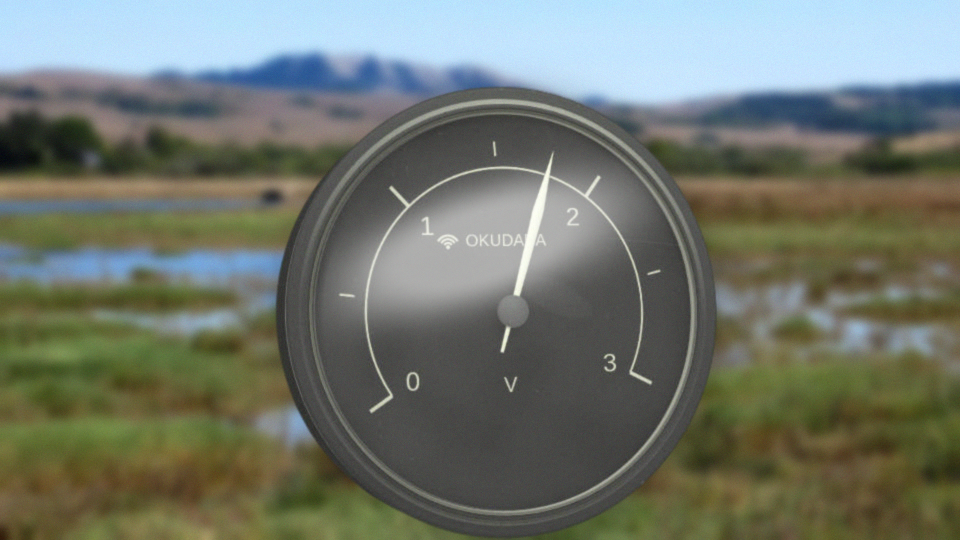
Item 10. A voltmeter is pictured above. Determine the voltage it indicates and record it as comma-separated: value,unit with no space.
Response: 1.75,V
